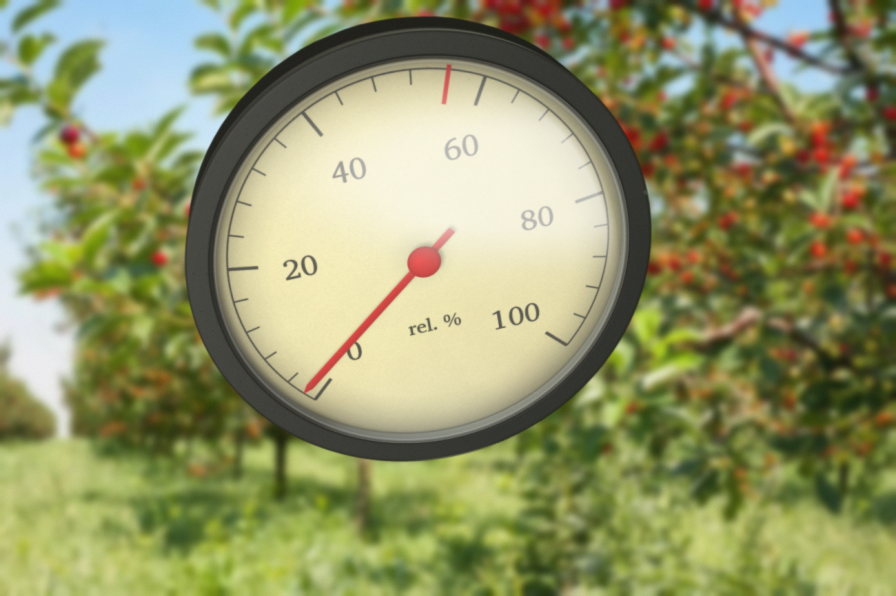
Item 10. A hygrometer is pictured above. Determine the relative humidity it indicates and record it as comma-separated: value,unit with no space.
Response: 2,%
